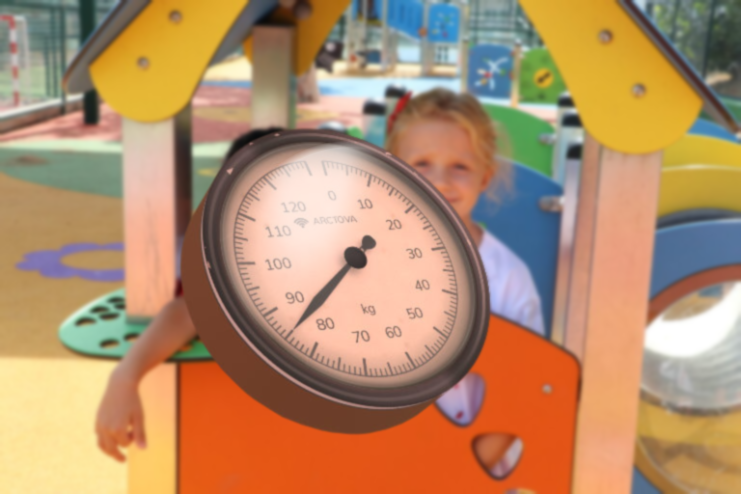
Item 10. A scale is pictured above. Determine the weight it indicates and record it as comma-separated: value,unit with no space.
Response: 85,kg
